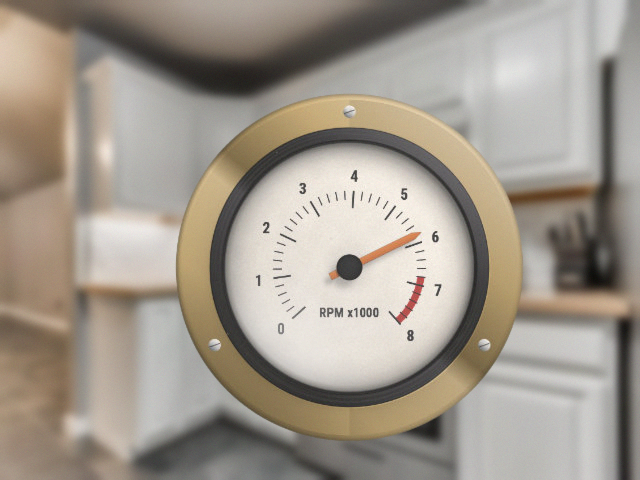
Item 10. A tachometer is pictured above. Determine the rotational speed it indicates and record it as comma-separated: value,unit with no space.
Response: 5800,rpm
